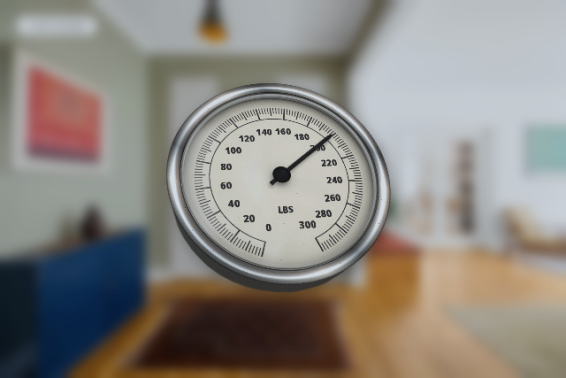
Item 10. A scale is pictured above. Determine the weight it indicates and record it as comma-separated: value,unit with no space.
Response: 200,lb
